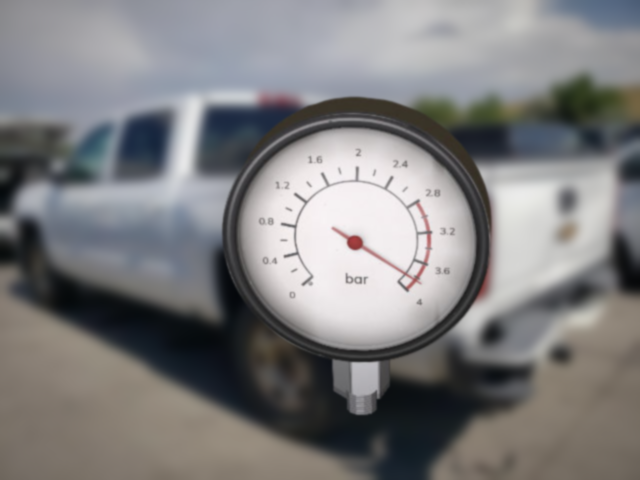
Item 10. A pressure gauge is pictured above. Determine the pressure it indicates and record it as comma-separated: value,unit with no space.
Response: 3.8,bar
